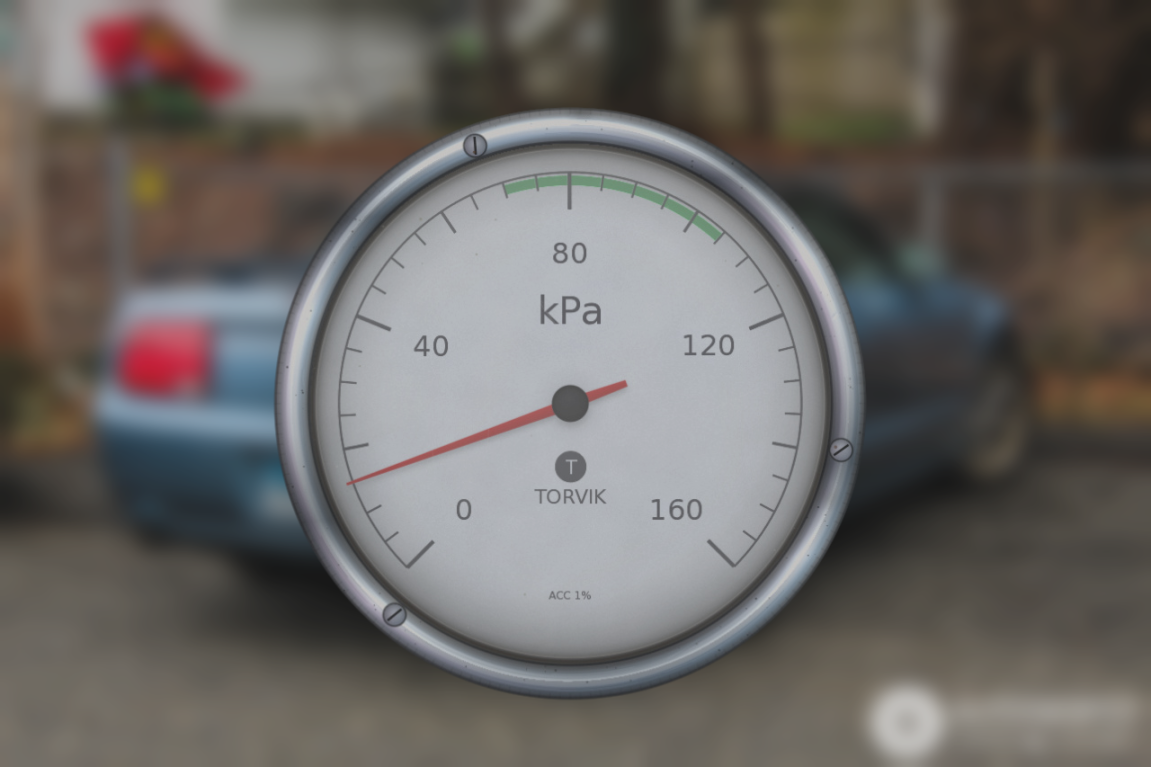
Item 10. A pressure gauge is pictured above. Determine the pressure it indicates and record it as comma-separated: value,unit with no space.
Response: 15,kPa
